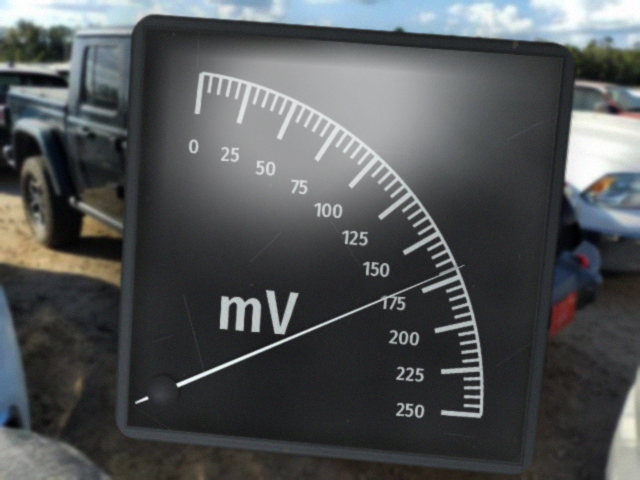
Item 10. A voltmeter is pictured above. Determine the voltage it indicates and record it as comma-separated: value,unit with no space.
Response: 170,mV
